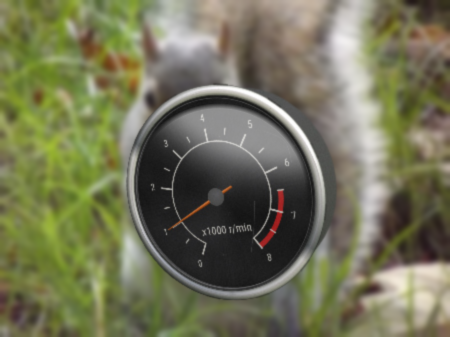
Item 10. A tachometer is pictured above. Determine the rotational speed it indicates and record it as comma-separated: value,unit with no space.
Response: 1000,rpm
